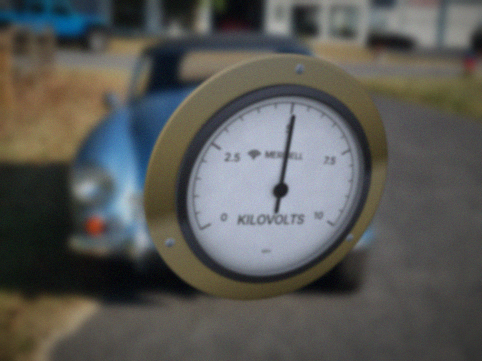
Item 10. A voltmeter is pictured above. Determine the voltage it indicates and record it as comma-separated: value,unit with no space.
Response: 5,kV
